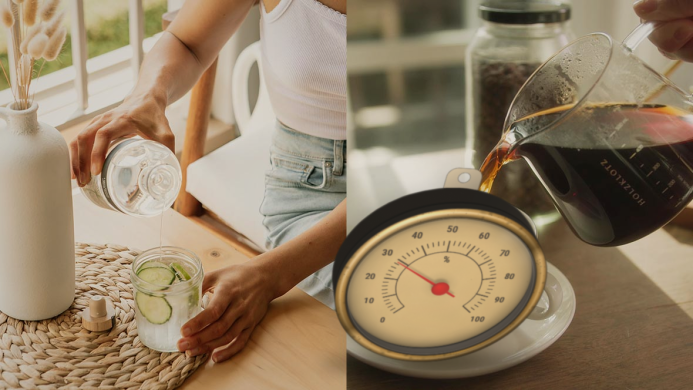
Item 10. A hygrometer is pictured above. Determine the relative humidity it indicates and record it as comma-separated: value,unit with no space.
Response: 30,%
